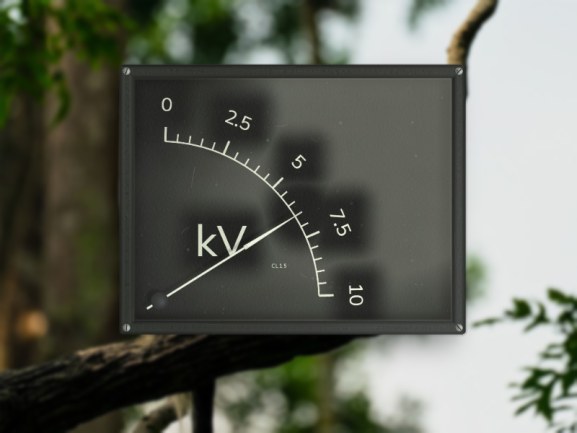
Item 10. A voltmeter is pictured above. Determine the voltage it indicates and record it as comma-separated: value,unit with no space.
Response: 6.5,kV
